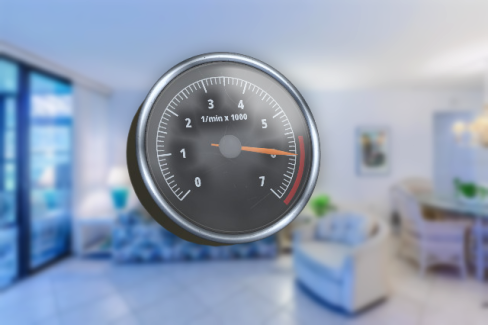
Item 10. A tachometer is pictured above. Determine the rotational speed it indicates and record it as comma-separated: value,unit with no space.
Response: 6000,rpm
